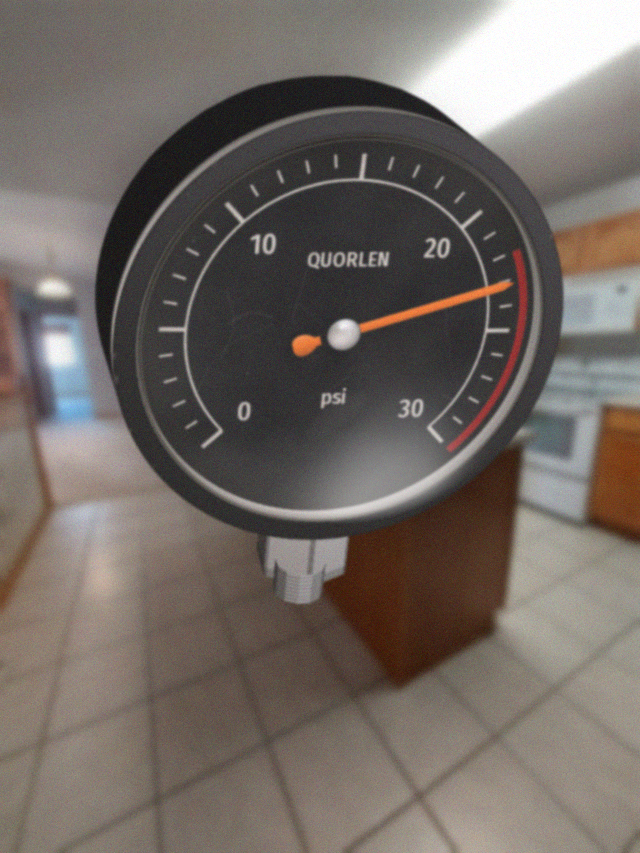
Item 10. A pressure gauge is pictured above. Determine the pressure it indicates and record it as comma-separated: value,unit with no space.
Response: 23,psi
